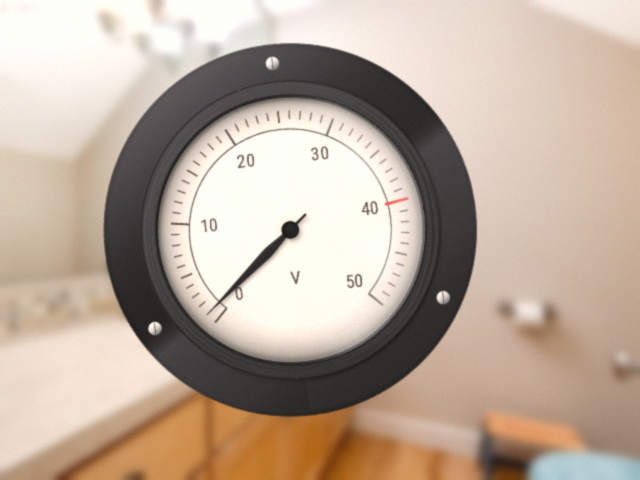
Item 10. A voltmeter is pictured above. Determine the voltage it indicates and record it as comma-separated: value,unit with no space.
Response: 1,V
